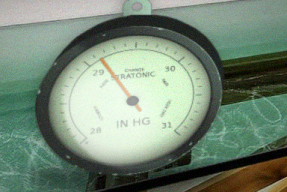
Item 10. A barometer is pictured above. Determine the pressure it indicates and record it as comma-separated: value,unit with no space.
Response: 29.15,inHg
